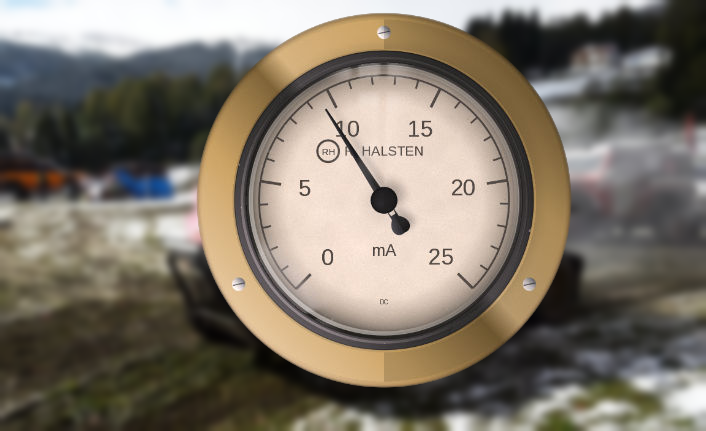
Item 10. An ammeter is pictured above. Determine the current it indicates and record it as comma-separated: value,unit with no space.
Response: 9.5,mA
